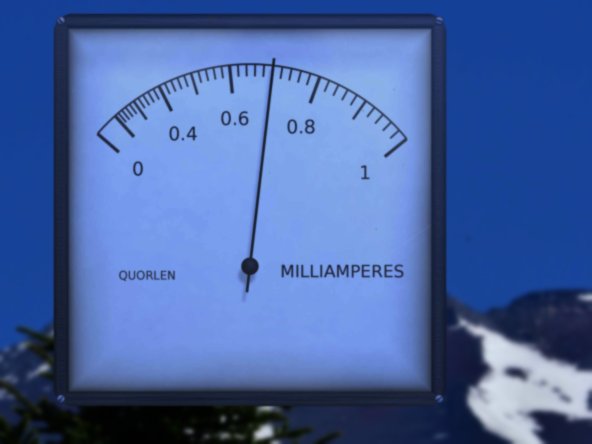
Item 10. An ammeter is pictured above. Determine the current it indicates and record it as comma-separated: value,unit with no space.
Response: 0.7,mA
